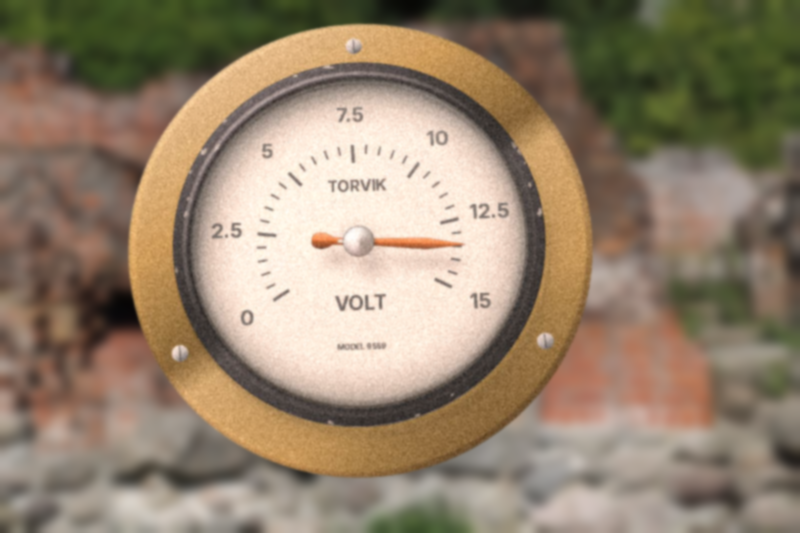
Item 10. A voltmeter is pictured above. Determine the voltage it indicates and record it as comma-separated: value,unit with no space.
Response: 13.5,V
